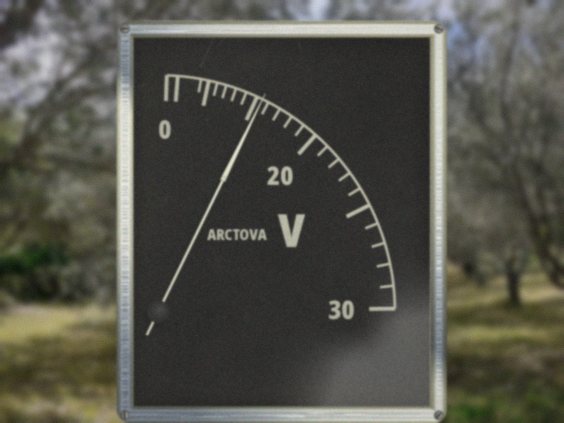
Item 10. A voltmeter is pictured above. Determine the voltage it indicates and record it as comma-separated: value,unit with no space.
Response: 15.5,V
